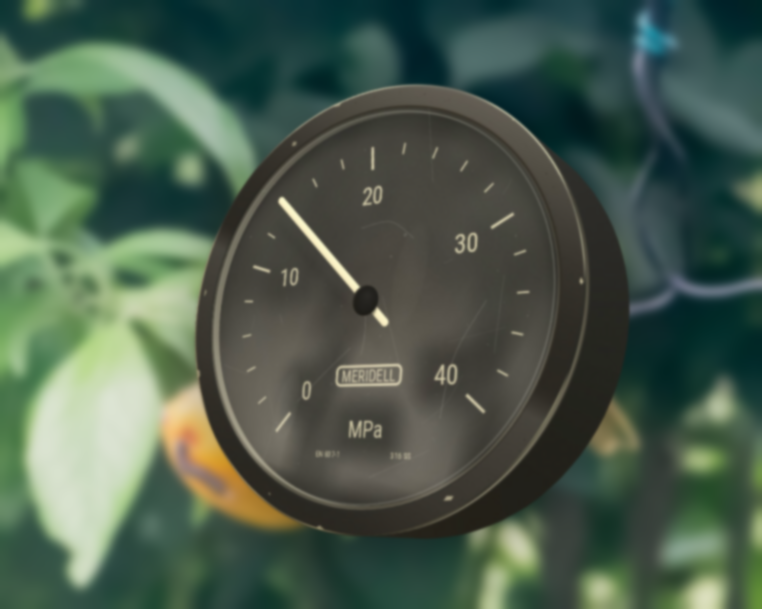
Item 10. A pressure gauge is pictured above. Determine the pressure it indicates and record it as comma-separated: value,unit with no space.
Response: 14,MPa
